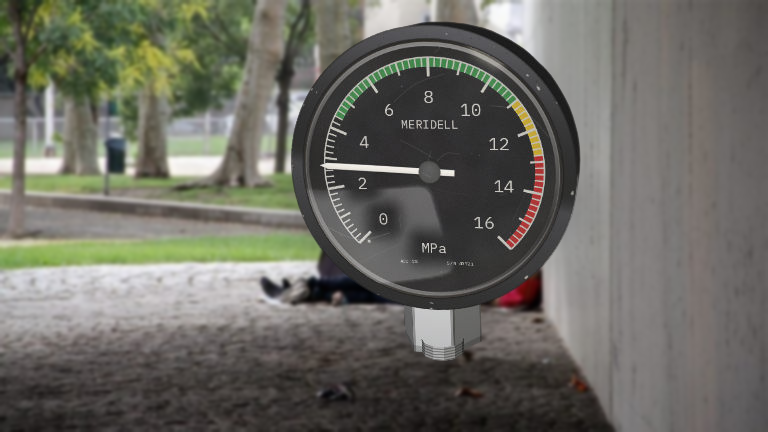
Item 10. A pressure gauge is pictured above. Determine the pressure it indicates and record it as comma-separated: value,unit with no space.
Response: 2.8,MPa
